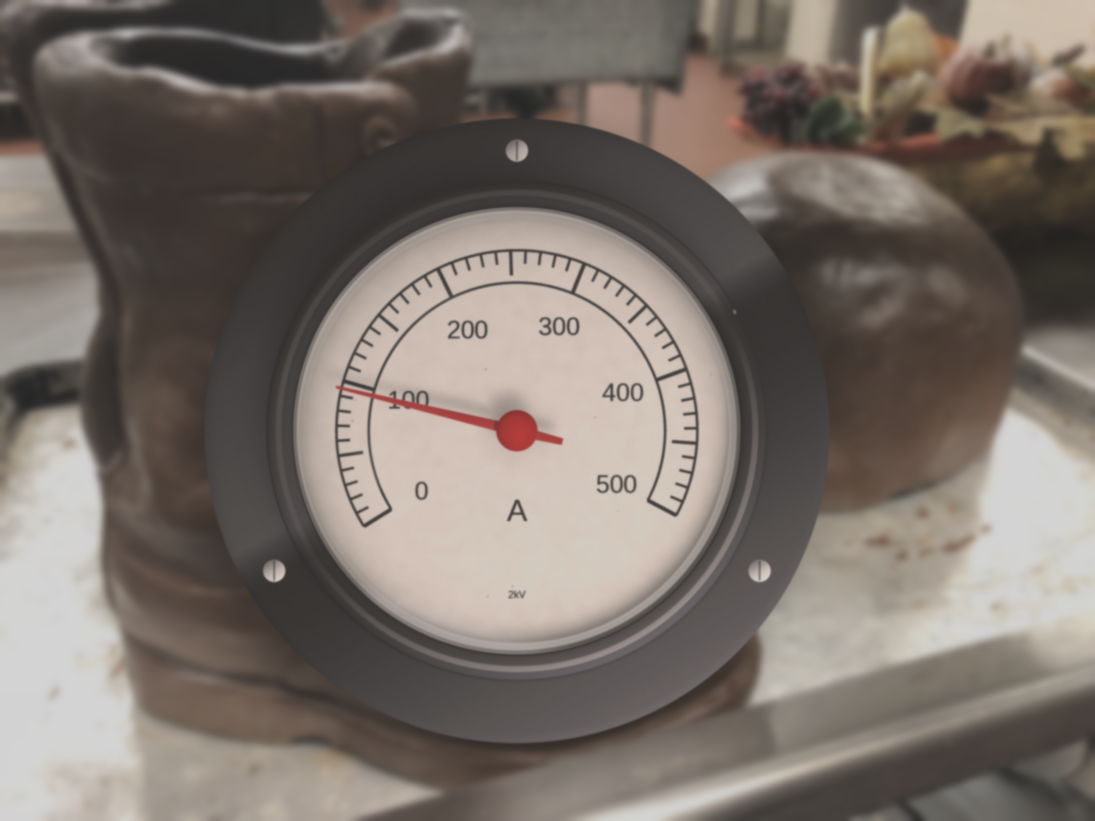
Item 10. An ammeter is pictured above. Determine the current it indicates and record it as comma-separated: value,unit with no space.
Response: 95,A
